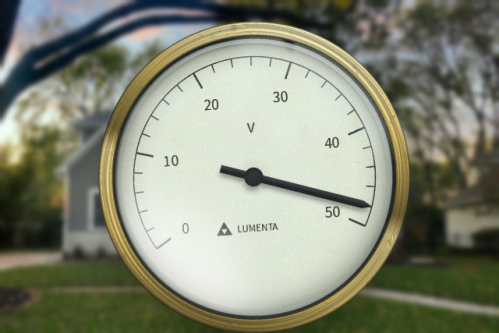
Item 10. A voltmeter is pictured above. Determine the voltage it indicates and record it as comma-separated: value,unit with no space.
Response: 48,V
